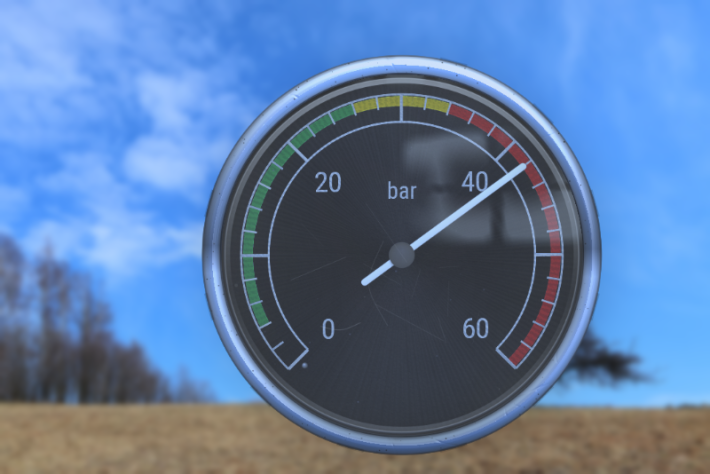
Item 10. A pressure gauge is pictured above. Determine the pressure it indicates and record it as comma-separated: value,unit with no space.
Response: 42,bar
